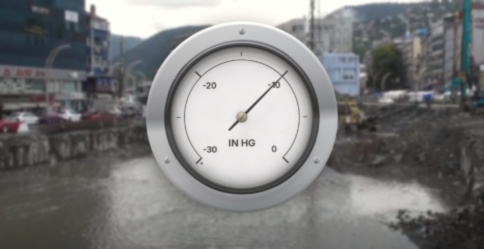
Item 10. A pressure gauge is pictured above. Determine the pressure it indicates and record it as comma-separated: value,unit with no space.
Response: -10,inHg
